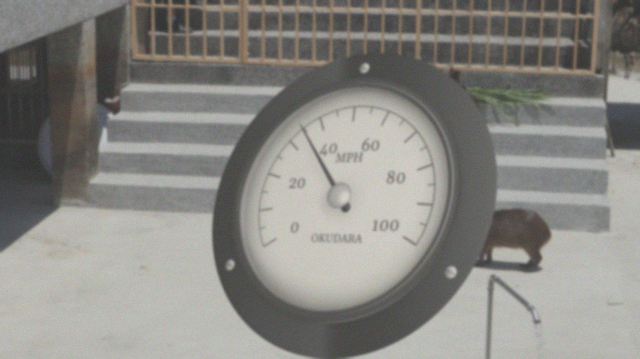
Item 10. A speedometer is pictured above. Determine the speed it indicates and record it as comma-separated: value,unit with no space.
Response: 35,mph
